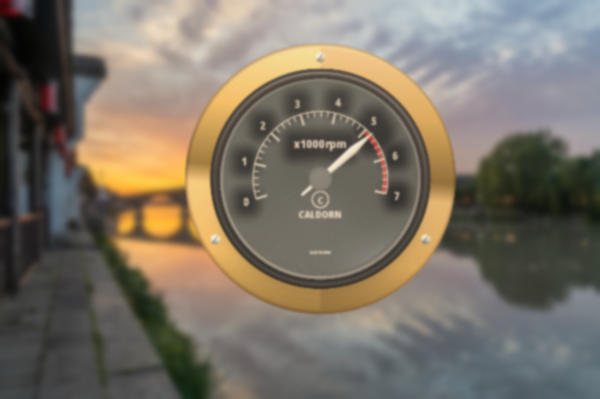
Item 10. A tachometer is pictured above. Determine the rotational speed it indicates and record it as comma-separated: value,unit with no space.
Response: 5200,rpm
